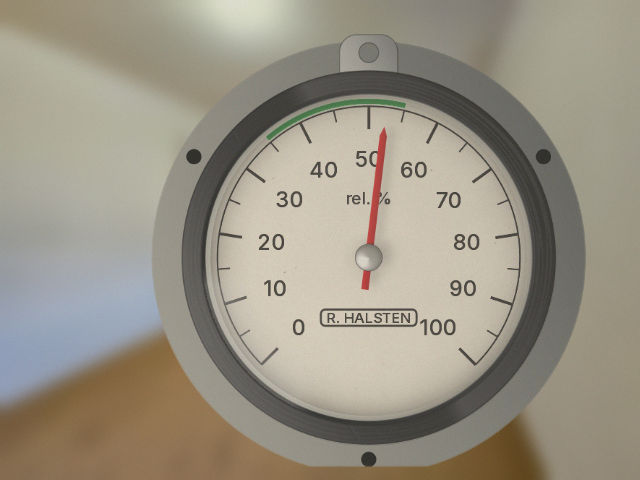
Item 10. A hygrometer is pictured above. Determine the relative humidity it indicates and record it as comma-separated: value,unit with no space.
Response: 52.5,%
